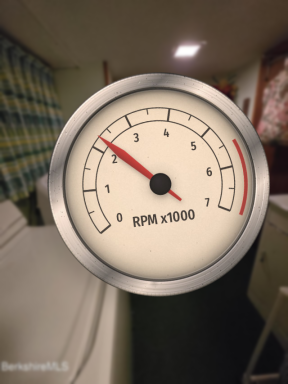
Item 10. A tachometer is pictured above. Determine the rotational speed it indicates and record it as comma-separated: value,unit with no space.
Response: 2250,rpm
